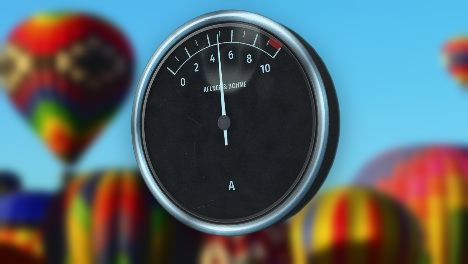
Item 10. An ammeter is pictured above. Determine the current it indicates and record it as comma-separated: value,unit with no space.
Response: 5,A
